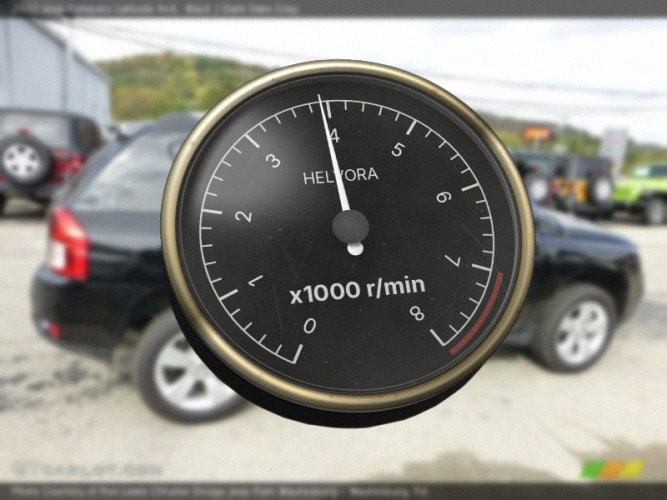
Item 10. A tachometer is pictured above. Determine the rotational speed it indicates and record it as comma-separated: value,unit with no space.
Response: 3900,rpm
